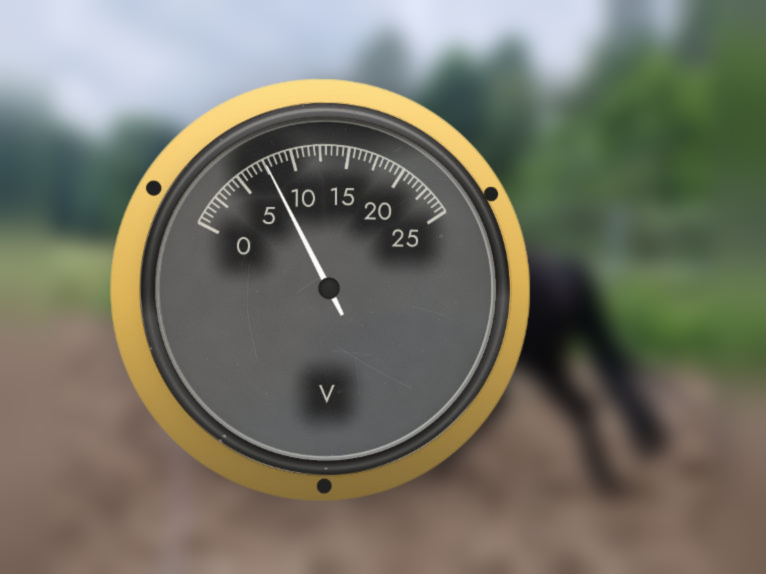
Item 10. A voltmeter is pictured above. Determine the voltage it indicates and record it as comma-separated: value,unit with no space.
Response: 7.5,V
